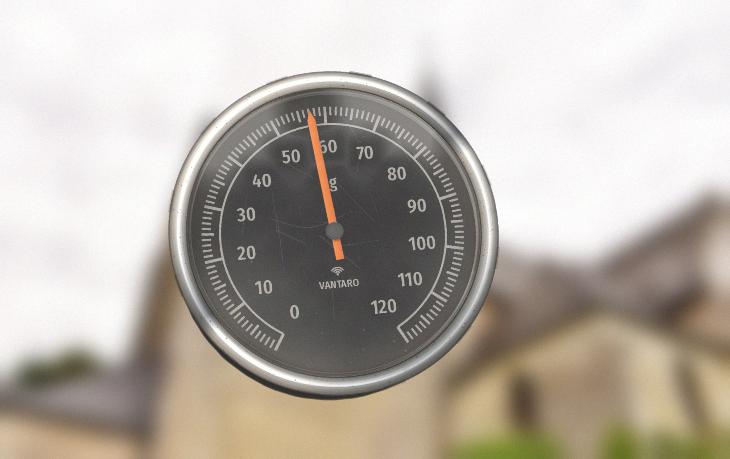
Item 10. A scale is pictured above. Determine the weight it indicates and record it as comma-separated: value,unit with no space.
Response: 57,kg
